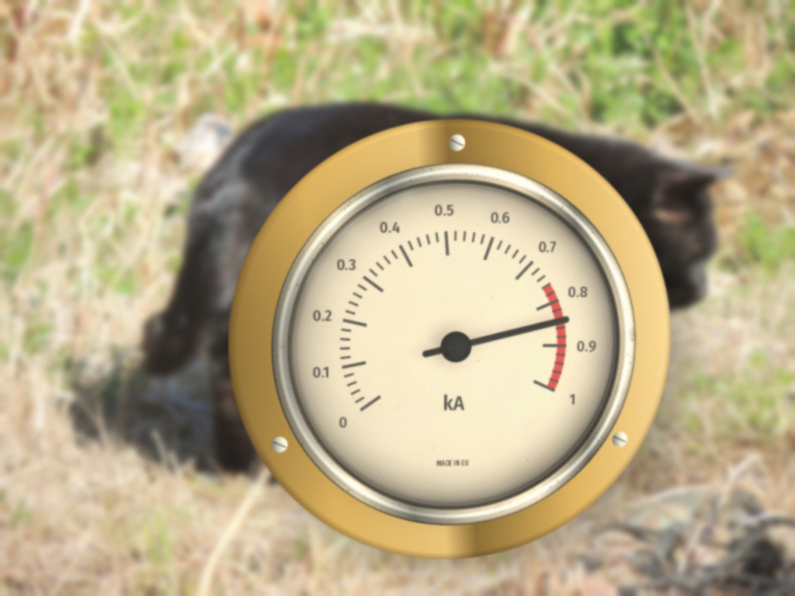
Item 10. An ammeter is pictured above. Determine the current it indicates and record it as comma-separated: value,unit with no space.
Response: 0.84,kA
